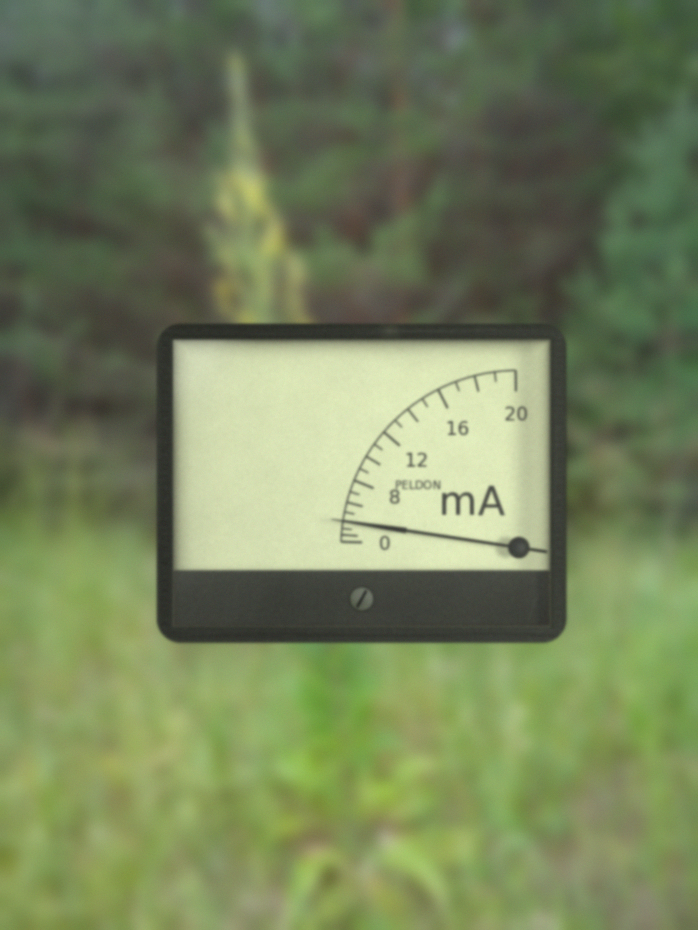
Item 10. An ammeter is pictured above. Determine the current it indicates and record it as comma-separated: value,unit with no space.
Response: 4,mA
